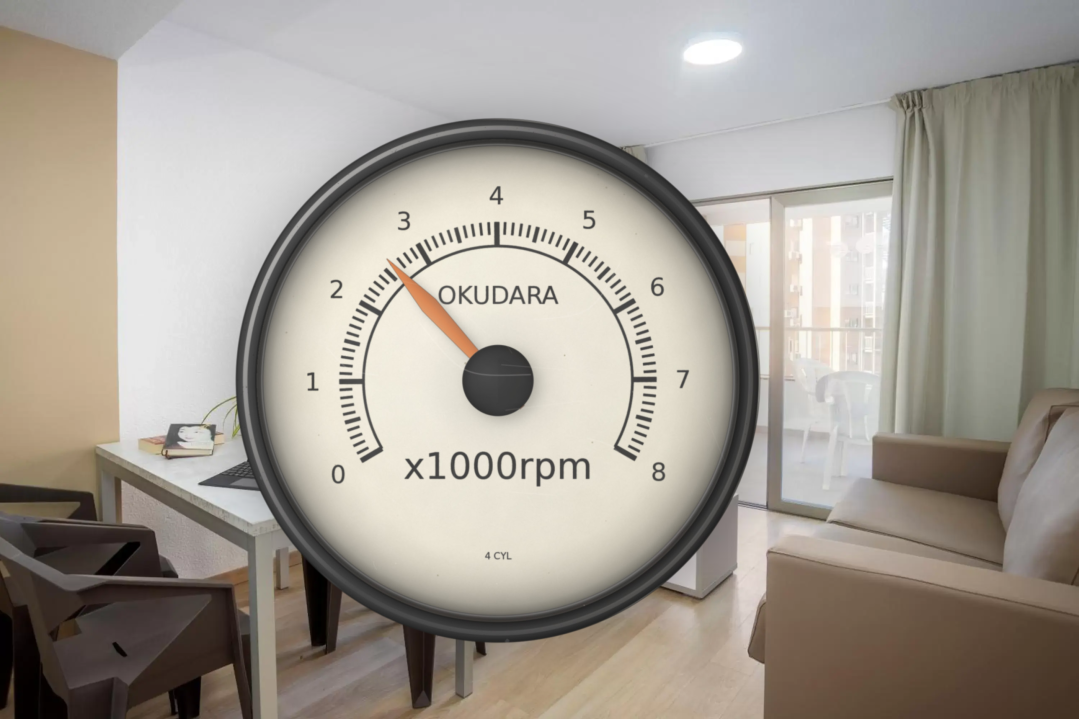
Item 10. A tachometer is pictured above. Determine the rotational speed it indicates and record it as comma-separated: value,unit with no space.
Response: 2600,rpm
